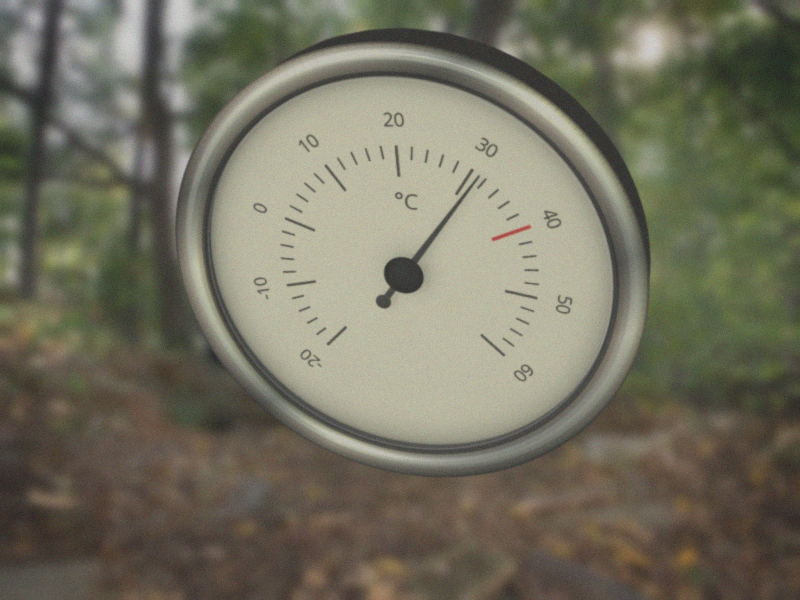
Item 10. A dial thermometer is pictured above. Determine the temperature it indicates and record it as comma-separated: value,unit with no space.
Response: 31,°C
